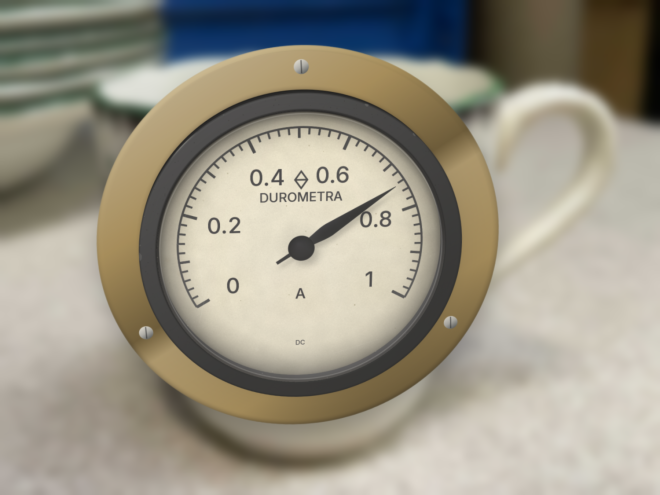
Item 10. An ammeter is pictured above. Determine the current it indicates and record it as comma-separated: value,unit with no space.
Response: 0.74,A
